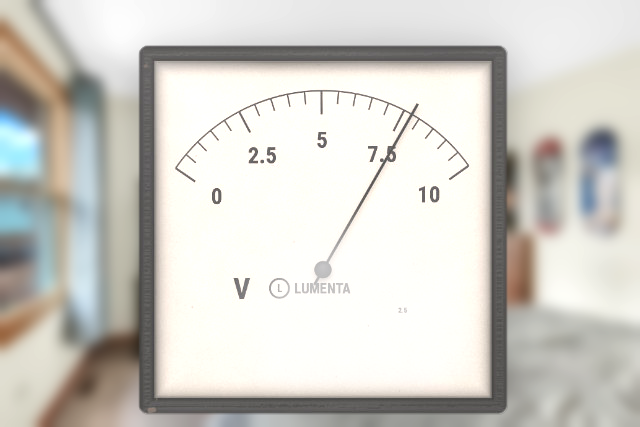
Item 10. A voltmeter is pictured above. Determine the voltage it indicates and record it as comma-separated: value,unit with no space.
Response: 7.75,V
